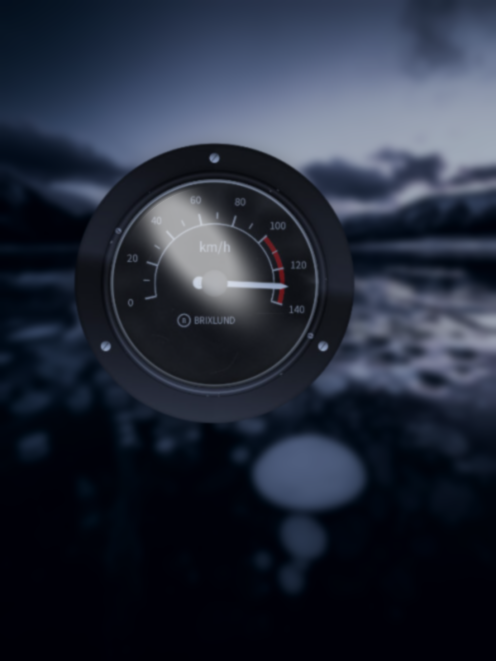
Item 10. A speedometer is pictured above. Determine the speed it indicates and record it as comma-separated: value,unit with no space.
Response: 130,km/h
